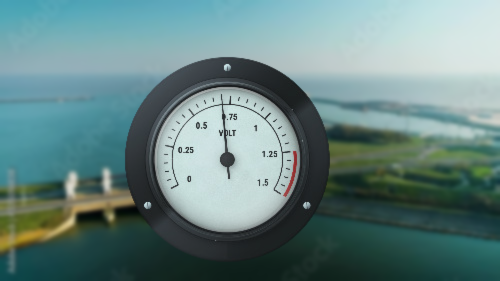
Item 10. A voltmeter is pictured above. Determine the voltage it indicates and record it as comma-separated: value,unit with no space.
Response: 0.7,V
